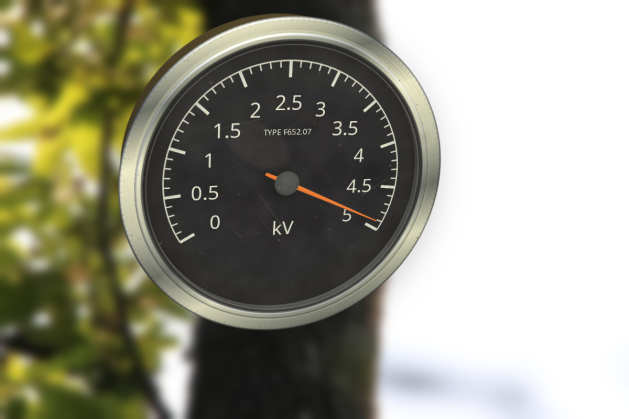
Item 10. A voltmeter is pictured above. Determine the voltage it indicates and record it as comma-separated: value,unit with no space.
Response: 4.9,kV
